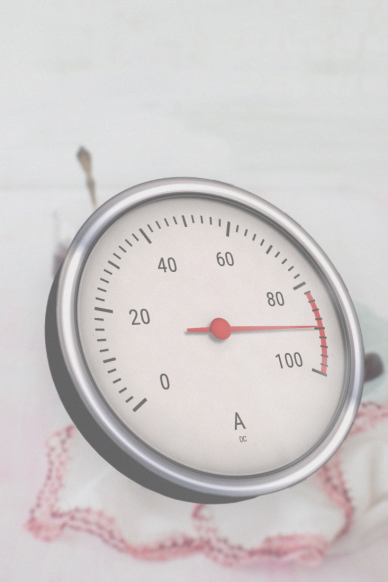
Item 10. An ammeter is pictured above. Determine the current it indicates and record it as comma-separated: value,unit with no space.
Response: 90,A
